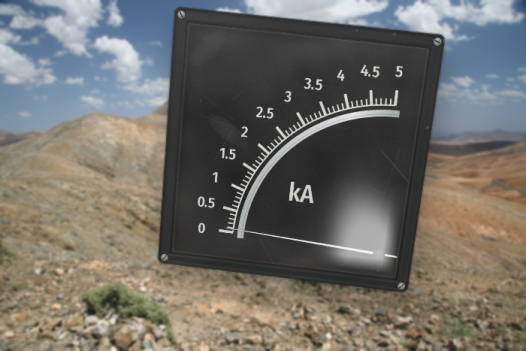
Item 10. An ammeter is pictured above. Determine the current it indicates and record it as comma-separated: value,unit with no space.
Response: 0.1,kA
